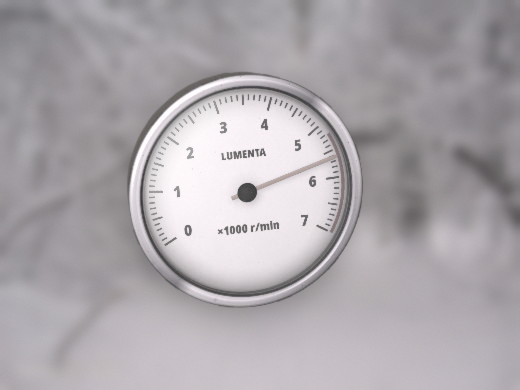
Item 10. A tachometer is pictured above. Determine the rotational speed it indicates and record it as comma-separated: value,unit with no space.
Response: 5600,rpm
